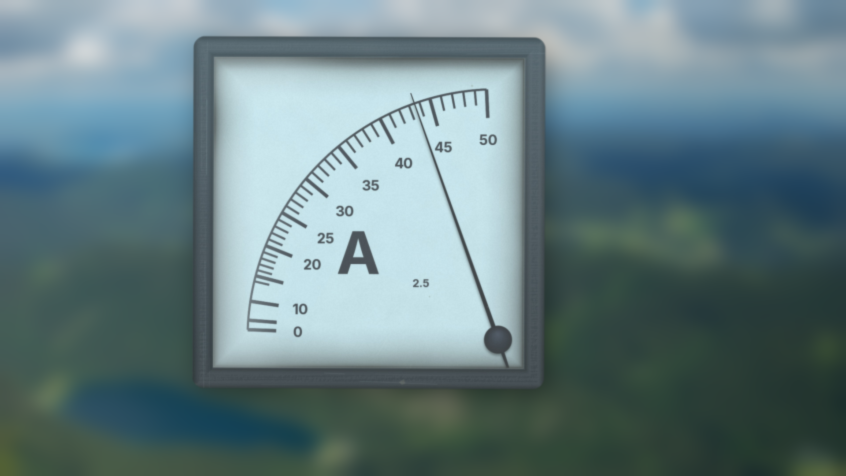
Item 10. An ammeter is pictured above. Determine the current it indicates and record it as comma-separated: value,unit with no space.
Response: 43.5,A
